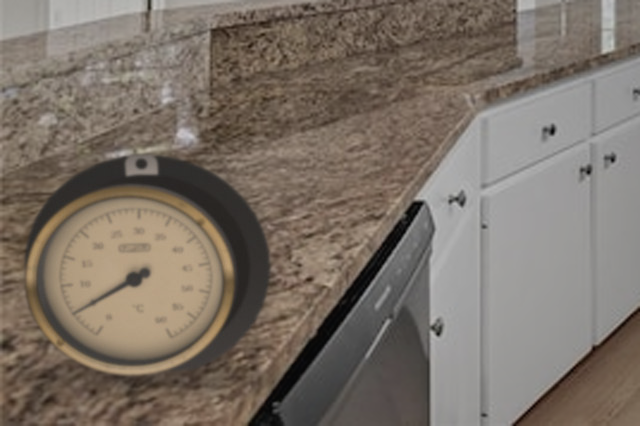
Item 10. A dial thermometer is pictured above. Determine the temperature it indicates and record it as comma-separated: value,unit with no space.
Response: 5,°C
